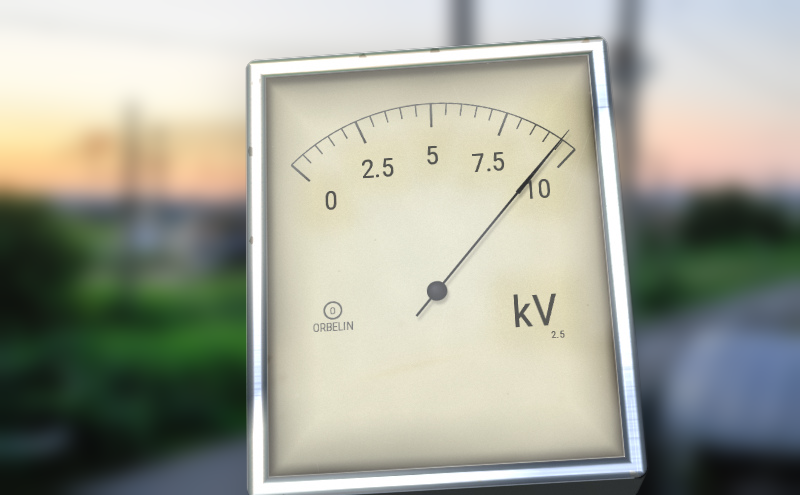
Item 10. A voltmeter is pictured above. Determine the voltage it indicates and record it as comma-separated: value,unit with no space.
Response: 9.5,kV
